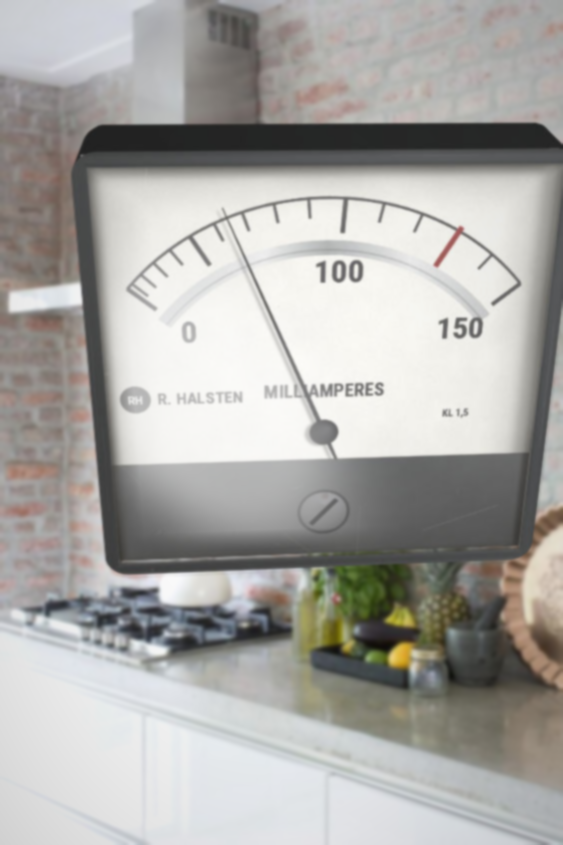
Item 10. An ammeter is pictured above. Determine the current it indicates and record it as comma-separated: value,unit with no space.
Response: 65,mA
